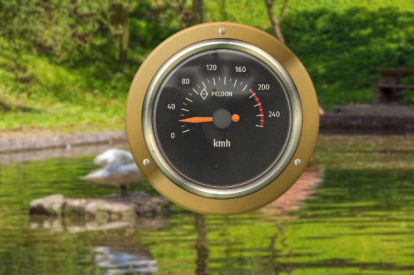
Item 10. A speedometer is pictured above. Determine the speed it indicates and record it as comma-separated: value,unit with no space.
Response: 20,km/h
